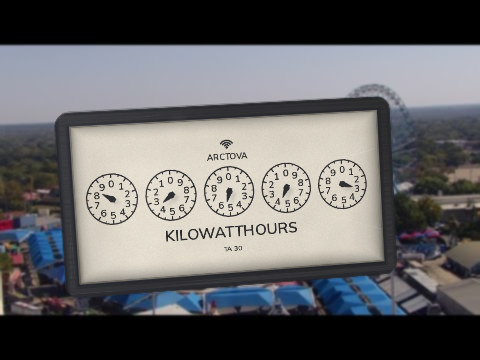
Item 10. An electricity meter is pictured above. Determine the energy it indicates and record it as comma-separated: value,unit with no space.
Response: 83543,kWh
